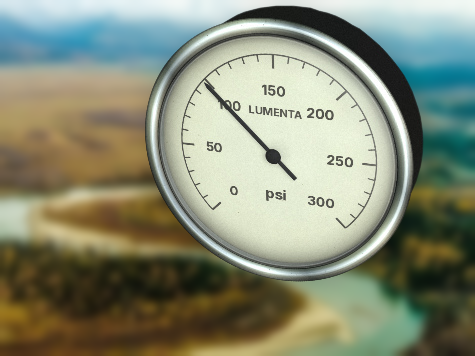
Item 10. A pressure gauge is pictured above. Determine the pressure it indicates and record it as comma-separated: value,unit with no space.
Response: 100,psi
